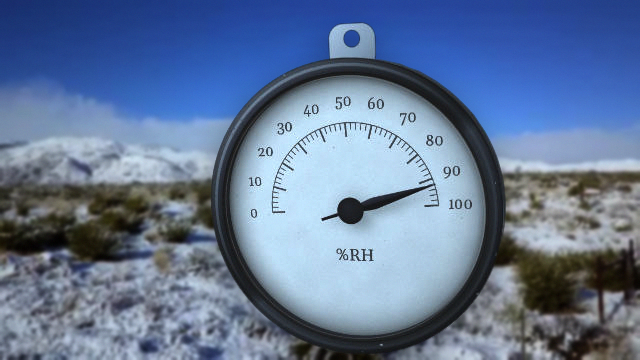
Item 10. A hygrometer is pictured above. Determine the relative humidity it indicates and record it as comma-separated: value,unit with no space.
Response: 92,%
